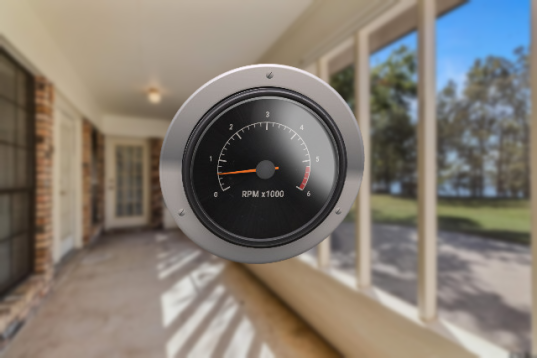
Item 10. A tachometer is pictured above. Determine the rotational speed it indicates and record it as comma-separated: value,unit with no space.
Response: 600,rpm
